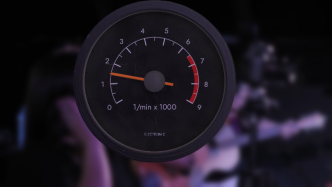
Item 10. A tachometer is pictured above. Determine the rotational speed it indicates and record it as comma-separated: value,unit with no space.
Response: 1500,rpm
